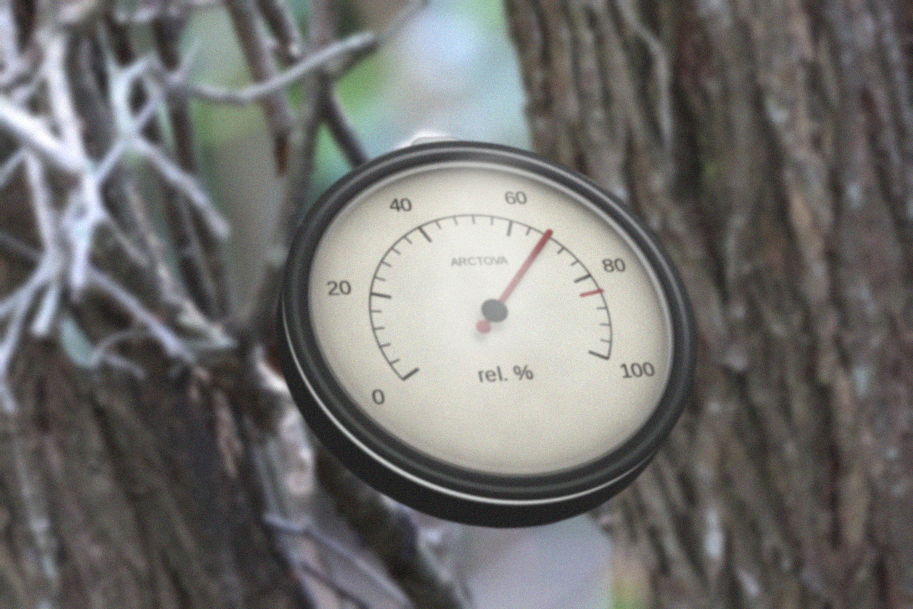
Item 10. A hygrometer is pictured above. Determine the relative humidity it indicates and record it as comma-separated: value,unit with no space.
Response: 68,%
